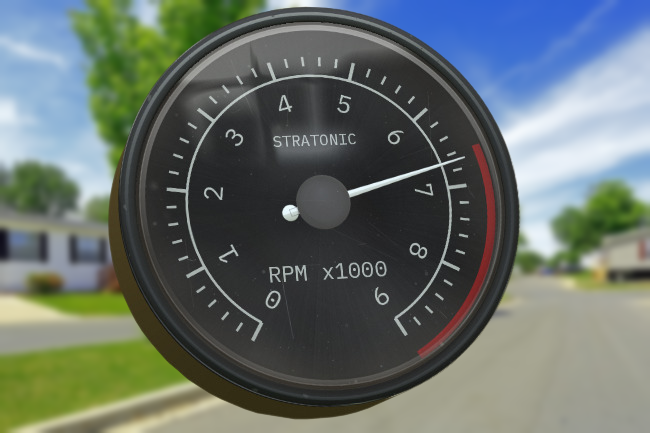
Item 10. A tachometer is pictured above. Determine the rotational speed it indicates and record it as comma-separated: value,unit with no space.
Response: 6700,rpm
